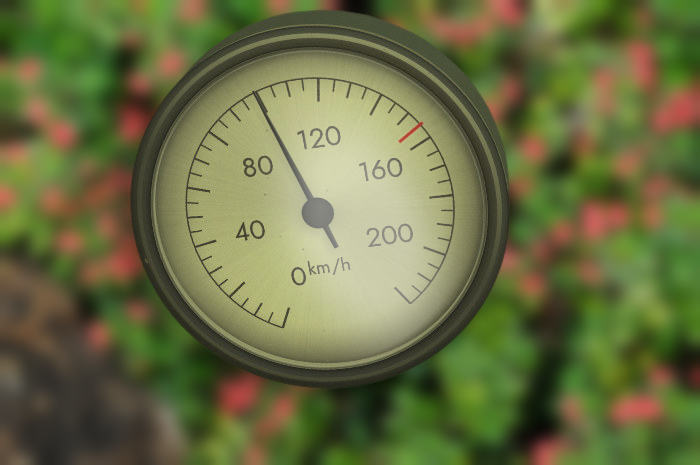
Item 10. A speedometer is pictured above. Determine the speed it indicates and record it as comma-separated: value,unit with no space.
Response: 100,km/h
